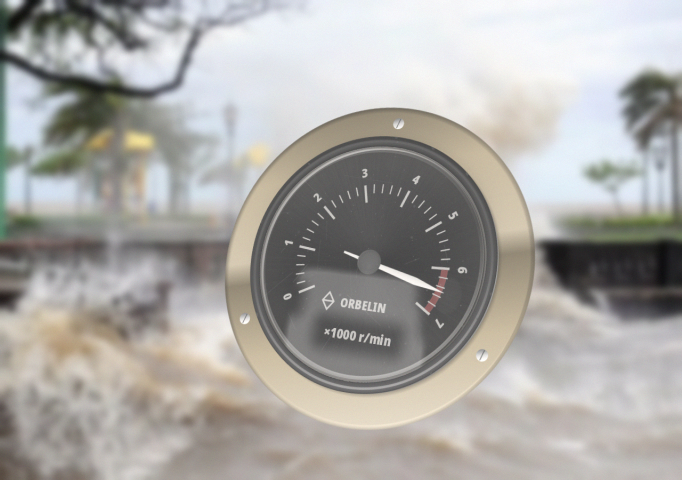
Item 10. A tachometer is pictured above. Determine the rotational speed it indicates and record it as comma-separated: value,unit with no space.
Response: 6500,rpm
